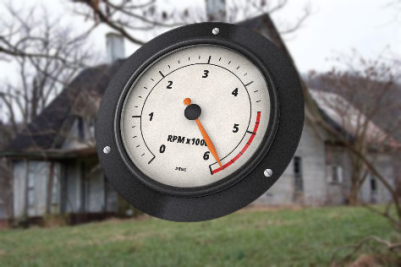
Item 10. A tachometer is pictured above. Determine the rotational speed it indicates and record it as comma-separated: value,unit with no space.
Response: 5800,rpm
